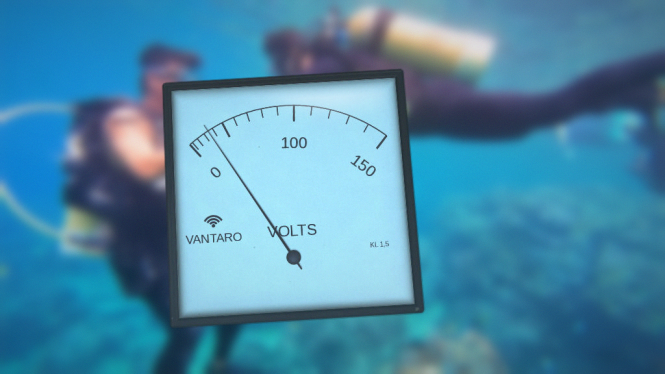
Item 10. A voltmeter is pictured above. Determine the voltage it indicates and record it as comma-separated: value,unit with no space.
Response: 35,V
